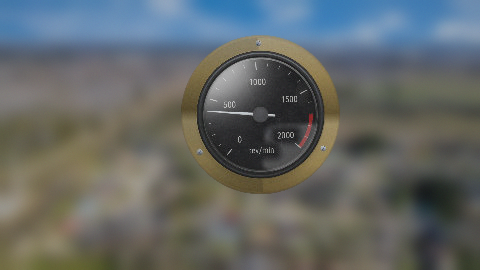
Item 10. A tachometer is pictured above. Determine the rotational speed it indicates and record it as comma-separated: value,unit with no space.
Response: 400,rpm
